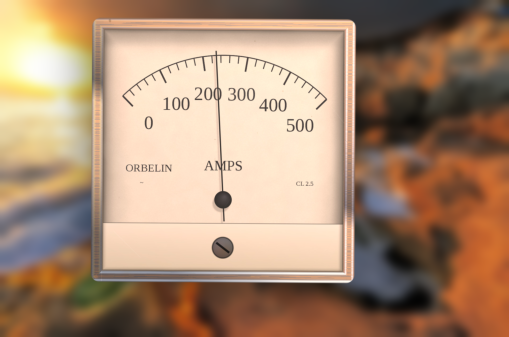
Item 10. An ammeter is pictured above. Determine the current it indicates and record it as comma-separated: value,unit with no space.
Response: 230,A
